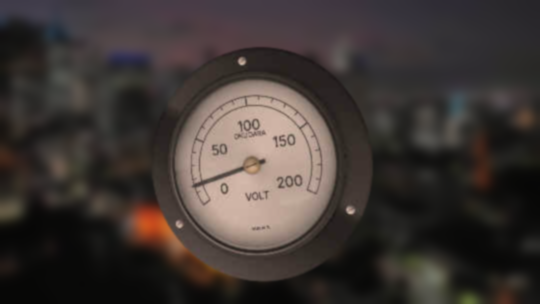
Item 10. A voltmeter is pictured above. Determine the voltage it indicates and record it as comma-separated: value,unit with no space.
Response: 15,V
